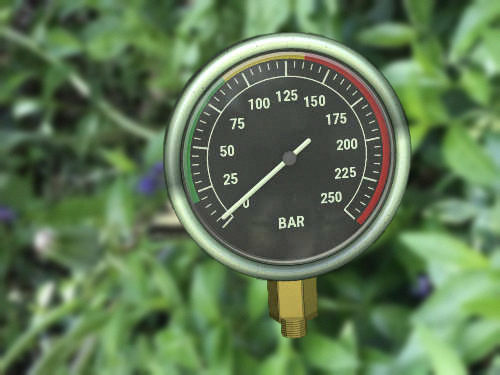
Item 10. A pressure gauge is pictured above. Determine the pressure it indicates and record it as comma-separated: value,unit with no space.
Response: 5,bar
